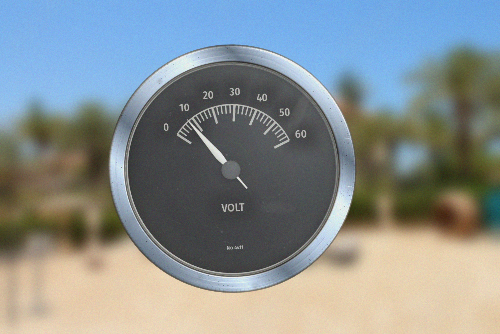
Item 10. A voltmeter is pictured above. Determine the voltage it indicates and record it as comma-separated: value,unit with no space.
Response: 8,V
